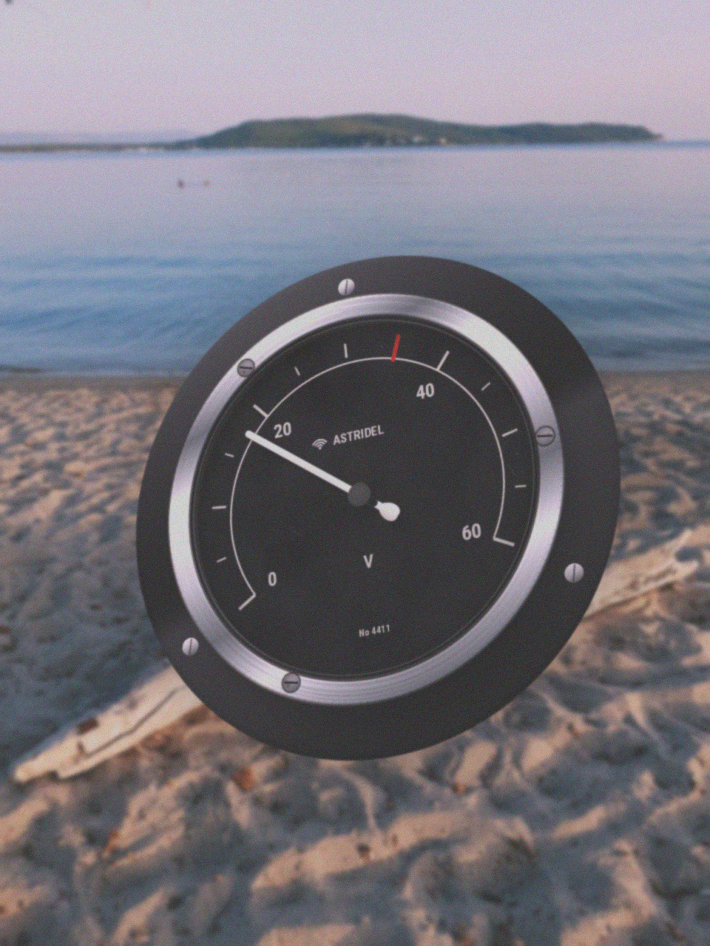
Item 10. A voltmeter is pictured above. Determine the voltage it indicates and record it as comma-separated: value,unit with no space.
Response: 17.5,V
